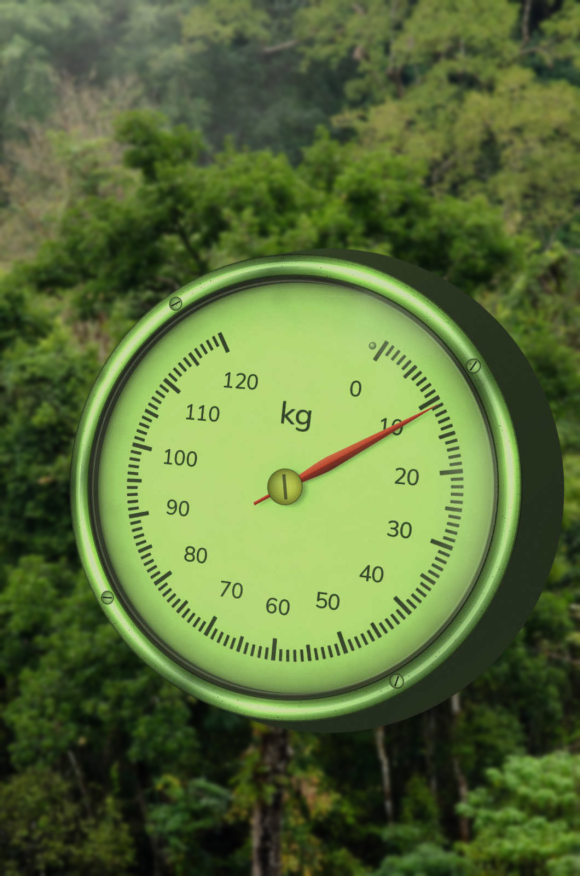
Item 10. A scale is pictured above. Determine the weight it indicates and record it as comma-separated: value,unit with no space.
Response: 11,kg
